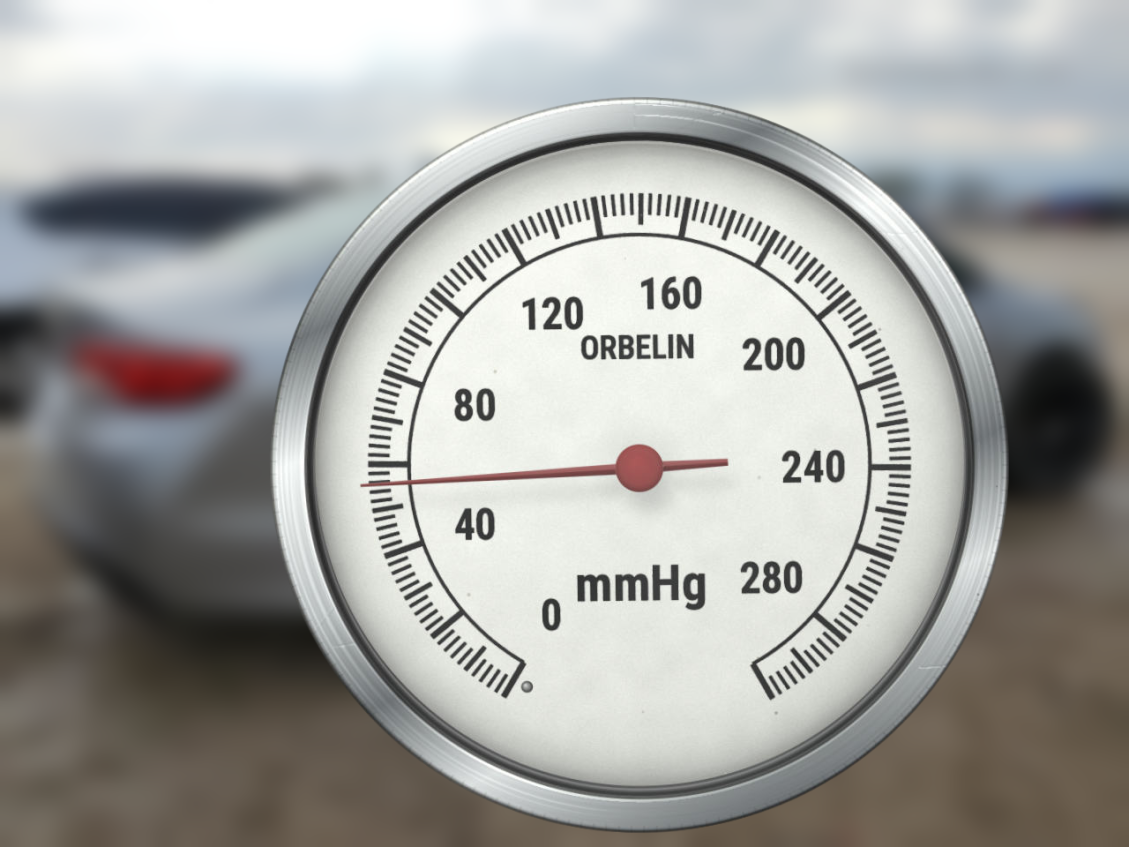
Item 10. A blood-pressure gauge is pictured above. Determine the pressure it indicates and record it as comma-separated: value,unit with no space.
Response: 56,mmHg
